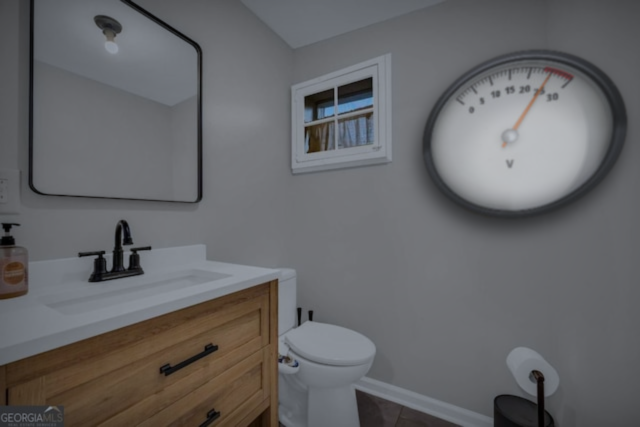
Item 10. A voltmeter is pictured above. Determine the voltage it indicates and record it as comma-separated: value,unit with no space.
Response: 25,V
